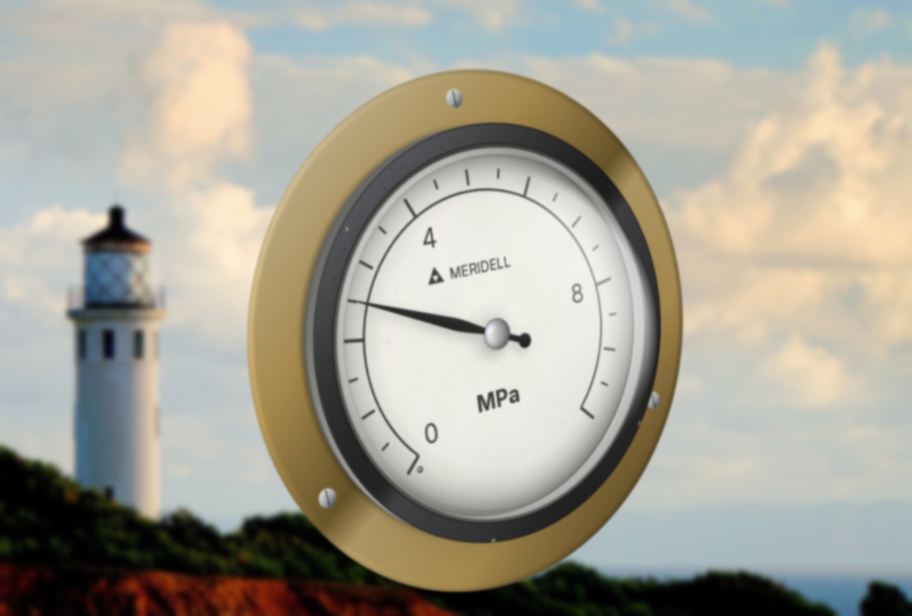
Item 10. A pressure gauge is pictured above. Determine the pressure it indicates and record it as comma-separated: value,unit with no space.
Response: 2.5,MPa
